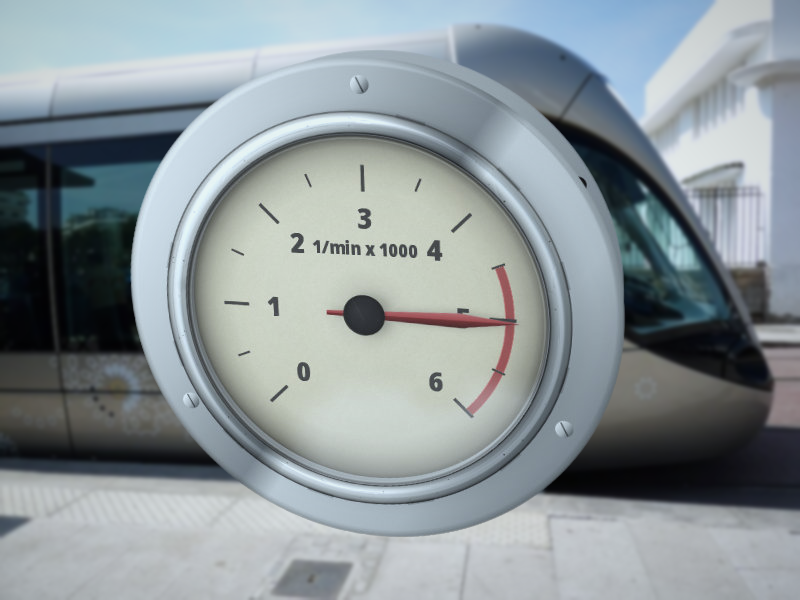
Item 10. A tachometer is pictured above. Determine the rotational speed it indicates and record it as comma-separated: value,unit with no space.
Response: 5000,rpm
